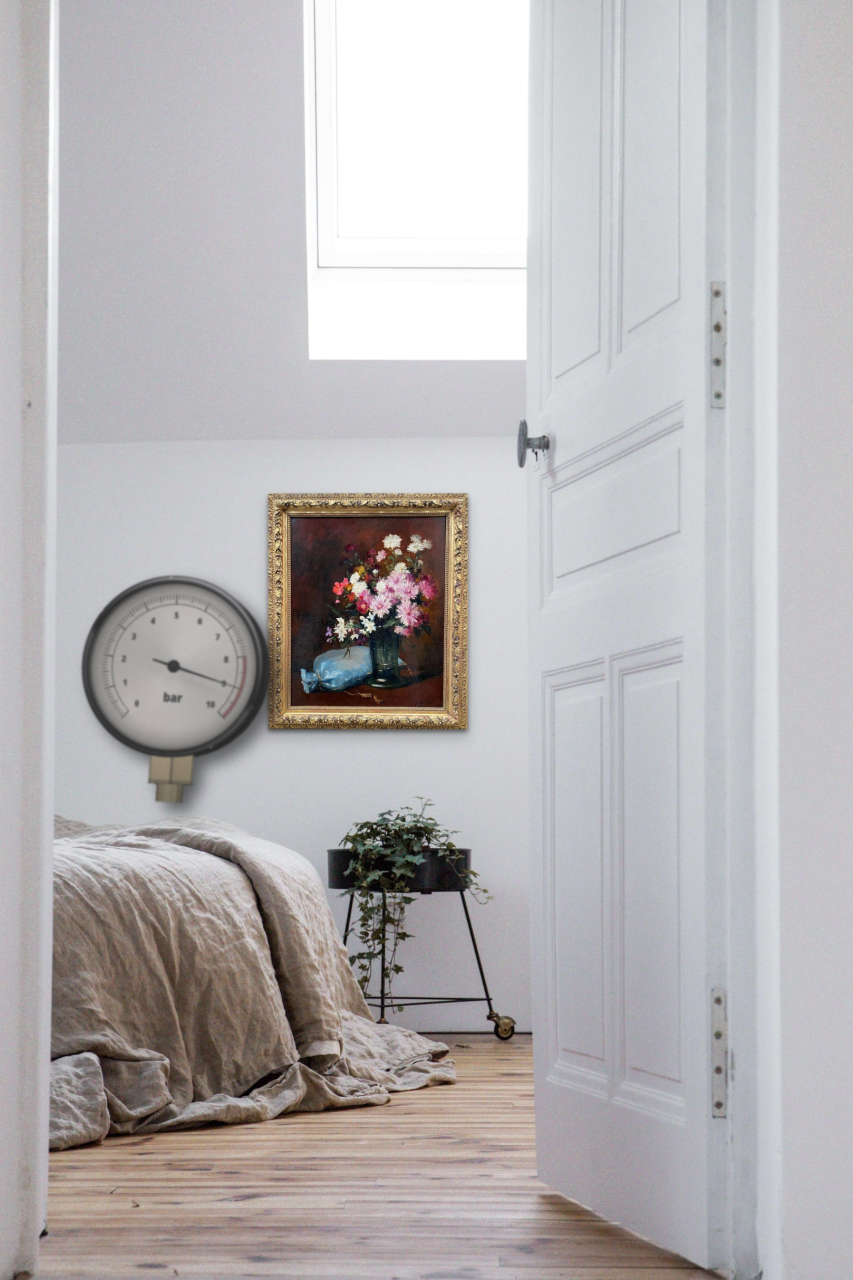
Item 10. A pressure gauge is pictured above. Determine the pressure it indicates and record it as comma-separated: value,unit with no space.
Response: 9,bar
